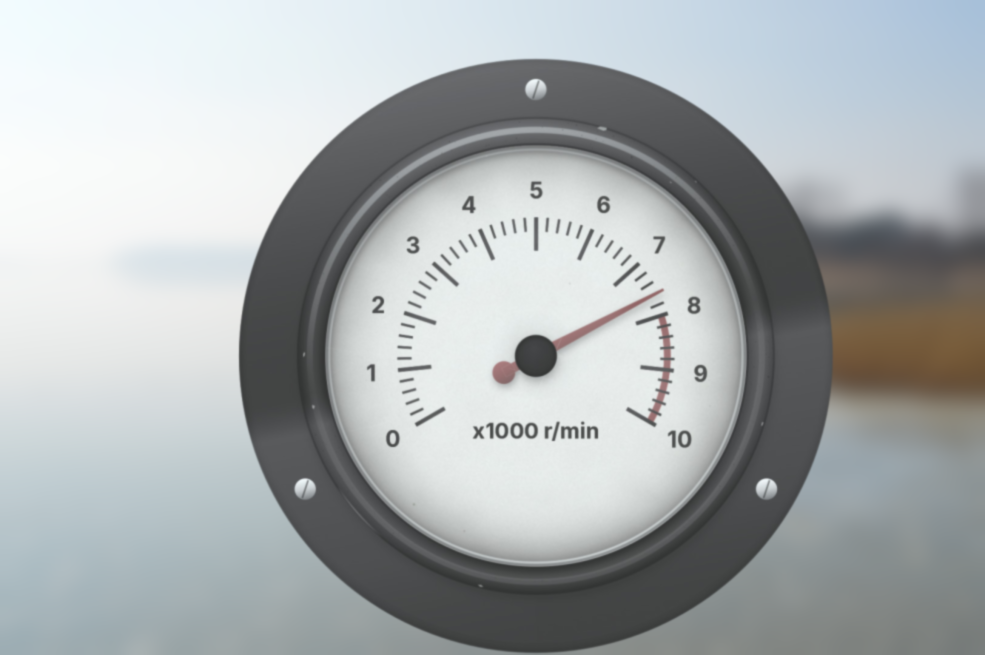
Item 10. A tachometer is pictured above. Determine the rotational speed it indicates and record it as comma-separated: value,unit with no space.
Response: 7600,rpm
